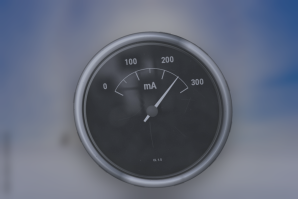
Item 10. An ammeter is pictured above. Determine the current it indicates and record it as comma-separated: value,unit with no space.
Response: 250,mA
